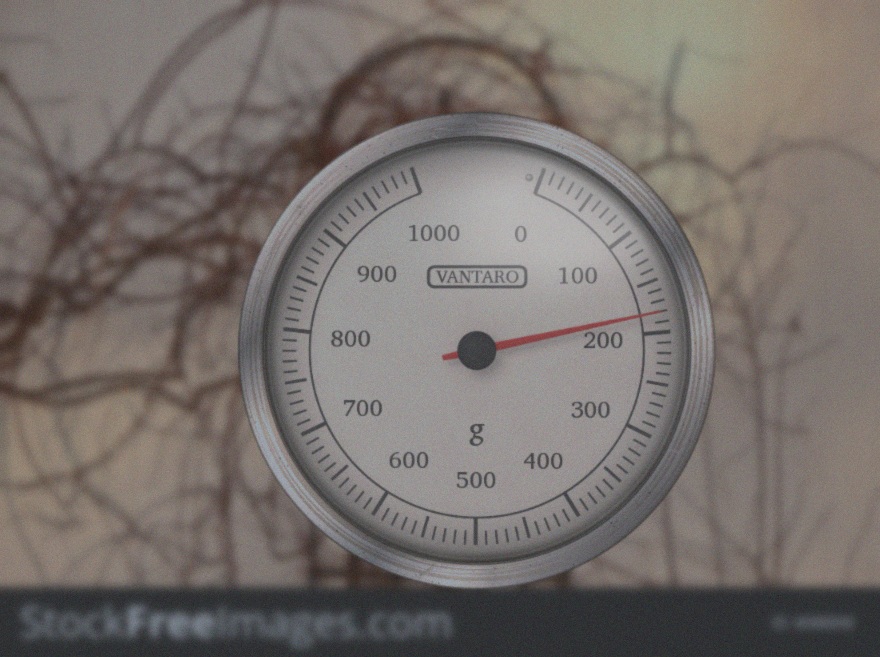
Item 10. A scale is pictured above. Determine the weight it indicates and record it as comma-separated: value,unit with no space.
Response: 180,g
